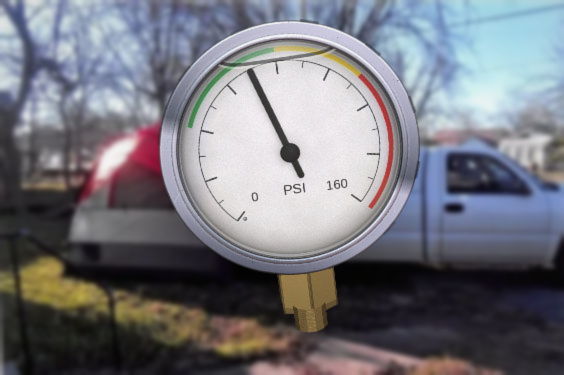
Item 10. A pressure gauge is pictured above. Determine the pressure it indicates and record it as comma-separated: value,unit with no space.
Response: 70,psi
